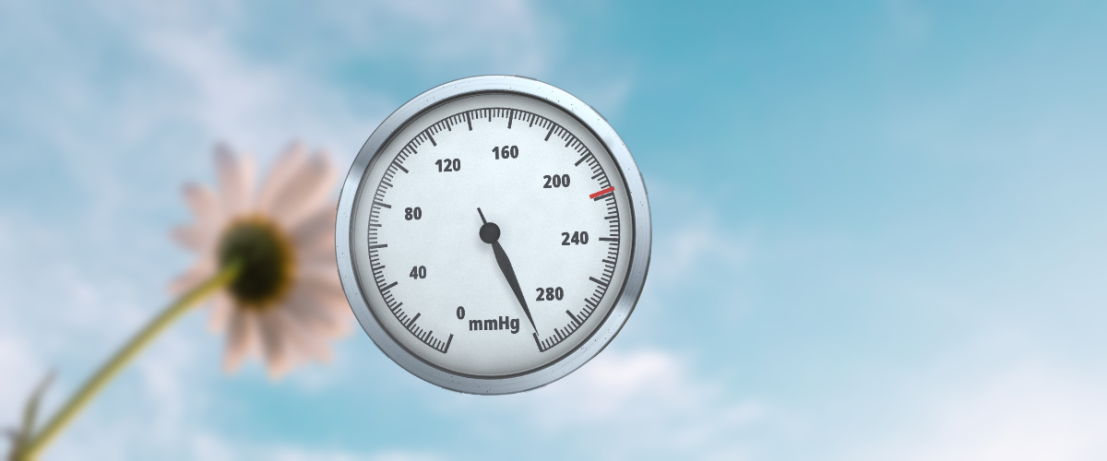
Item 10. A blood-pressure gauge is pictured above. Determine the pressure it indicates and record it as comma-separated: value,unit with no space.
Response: 298,mmHg
